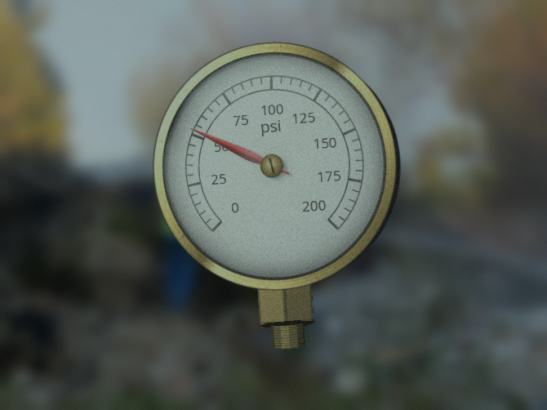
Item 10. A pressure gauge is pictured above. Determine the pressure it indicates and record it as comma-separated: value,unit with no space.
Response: 52.5,psi
